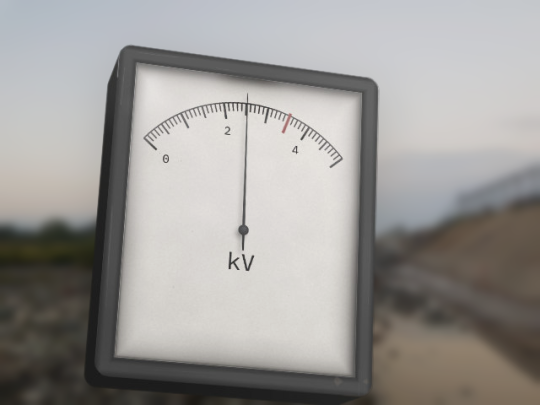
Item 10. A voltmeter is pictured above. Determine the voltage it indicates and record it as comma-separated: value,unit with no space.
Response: 2.5,kV
